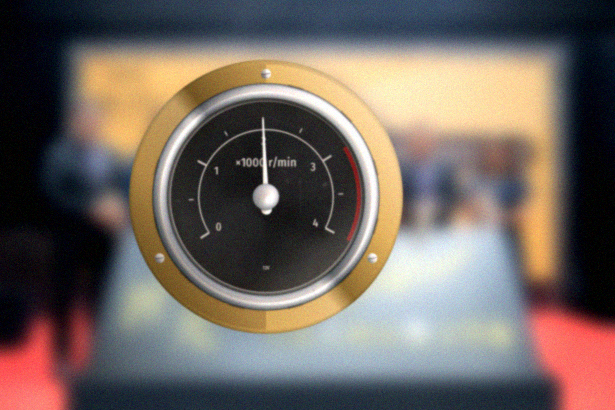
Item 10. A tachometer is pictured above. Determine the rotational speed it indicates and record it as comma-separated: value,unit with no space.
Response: 2000,rpm
